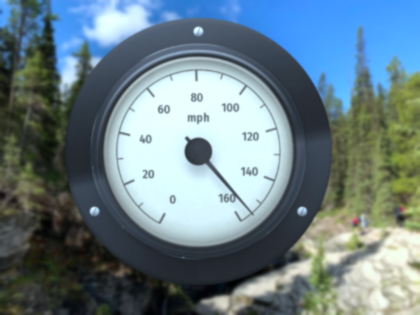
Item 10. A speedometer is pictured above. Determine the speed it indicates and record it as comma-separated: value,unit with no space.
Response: 155,mph
